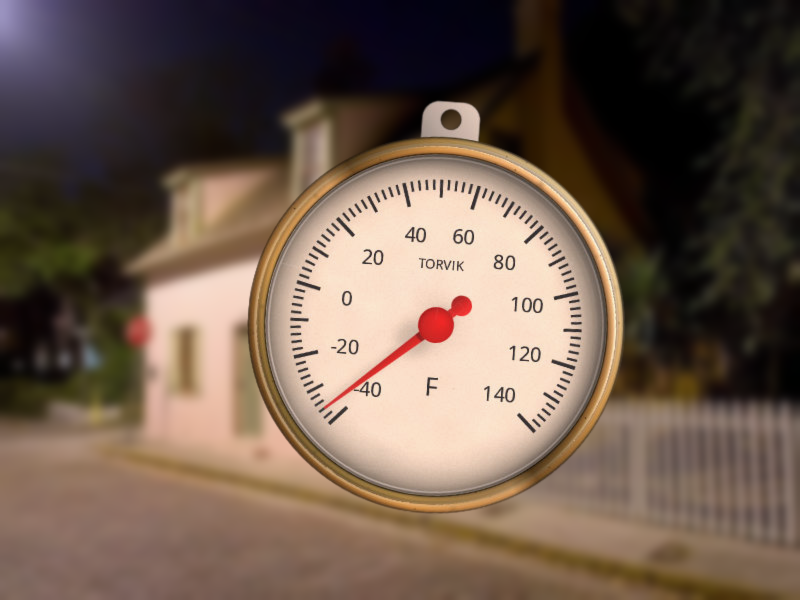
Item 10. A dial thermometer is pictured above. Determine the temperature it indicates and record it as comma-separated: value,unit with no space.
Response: -36,°F
